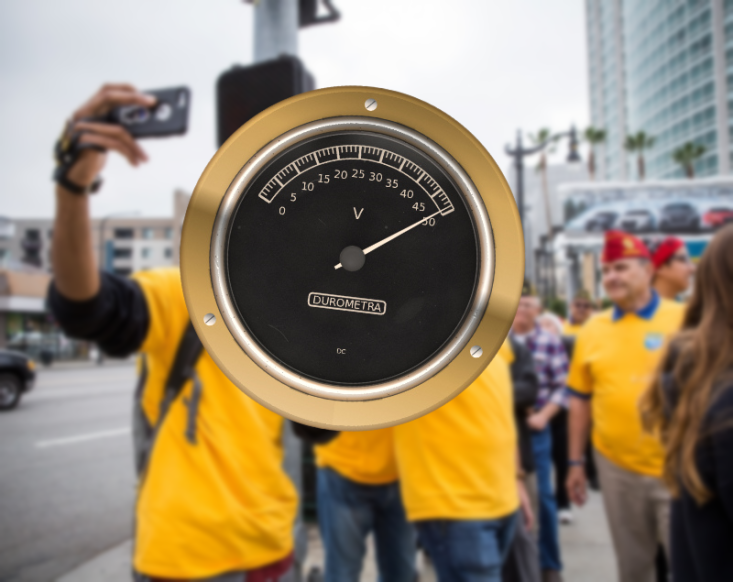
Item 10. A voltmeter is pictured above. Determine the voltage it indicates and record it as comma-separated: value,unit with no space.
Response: 49,V
